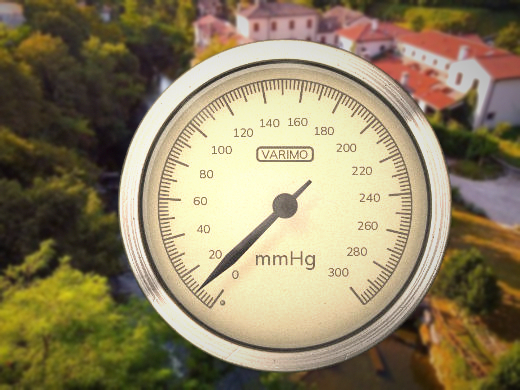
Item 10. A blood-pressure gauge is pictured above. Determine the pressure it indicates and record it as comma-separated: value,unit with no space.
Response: 10,mmHg
